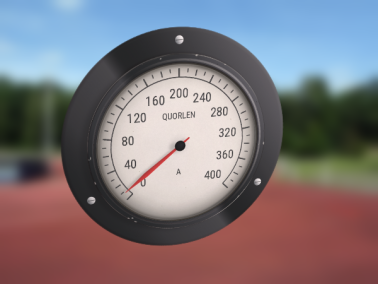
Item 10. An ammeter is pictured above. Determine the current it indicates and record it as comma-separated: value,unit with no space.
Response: 10,A
